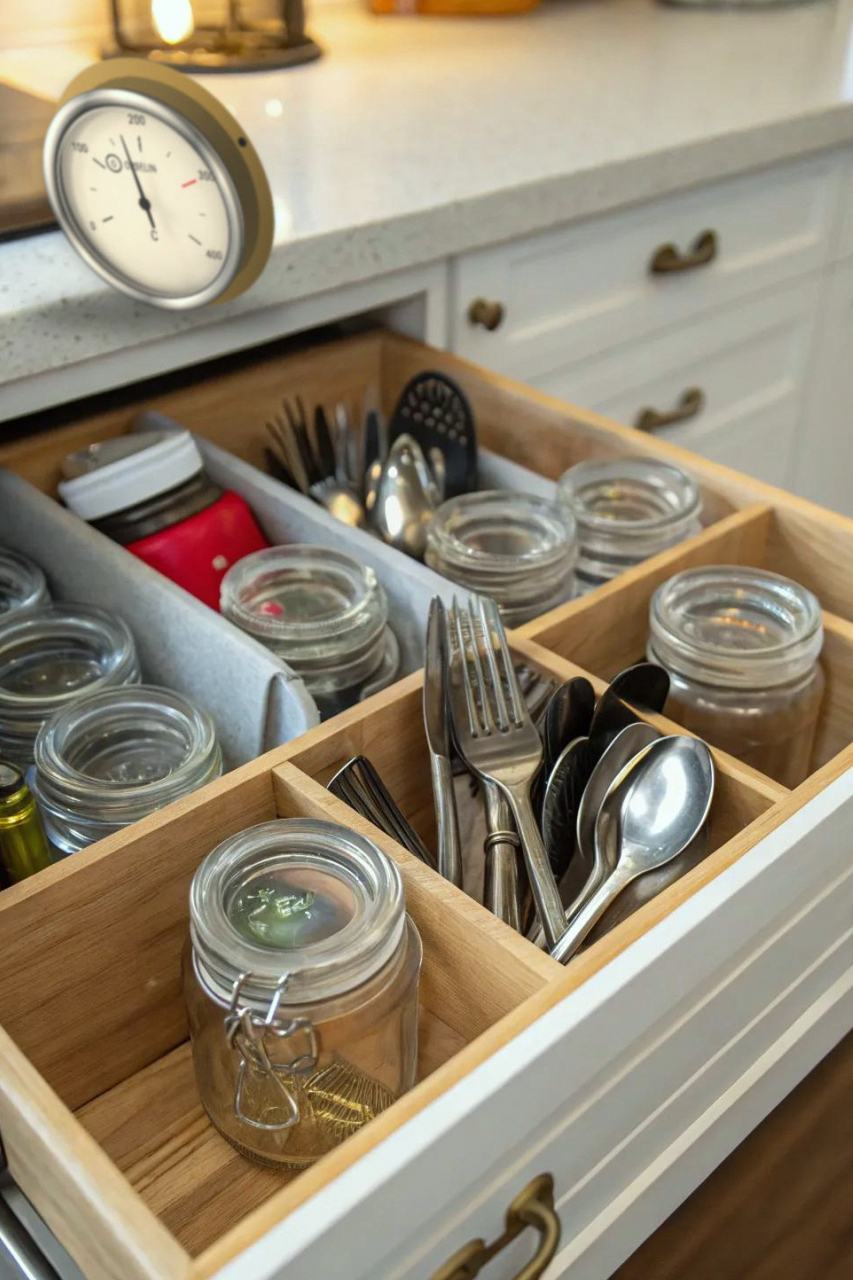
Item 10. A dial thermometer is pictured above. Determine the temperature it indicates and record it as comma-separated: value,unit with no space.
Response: 175,°C
